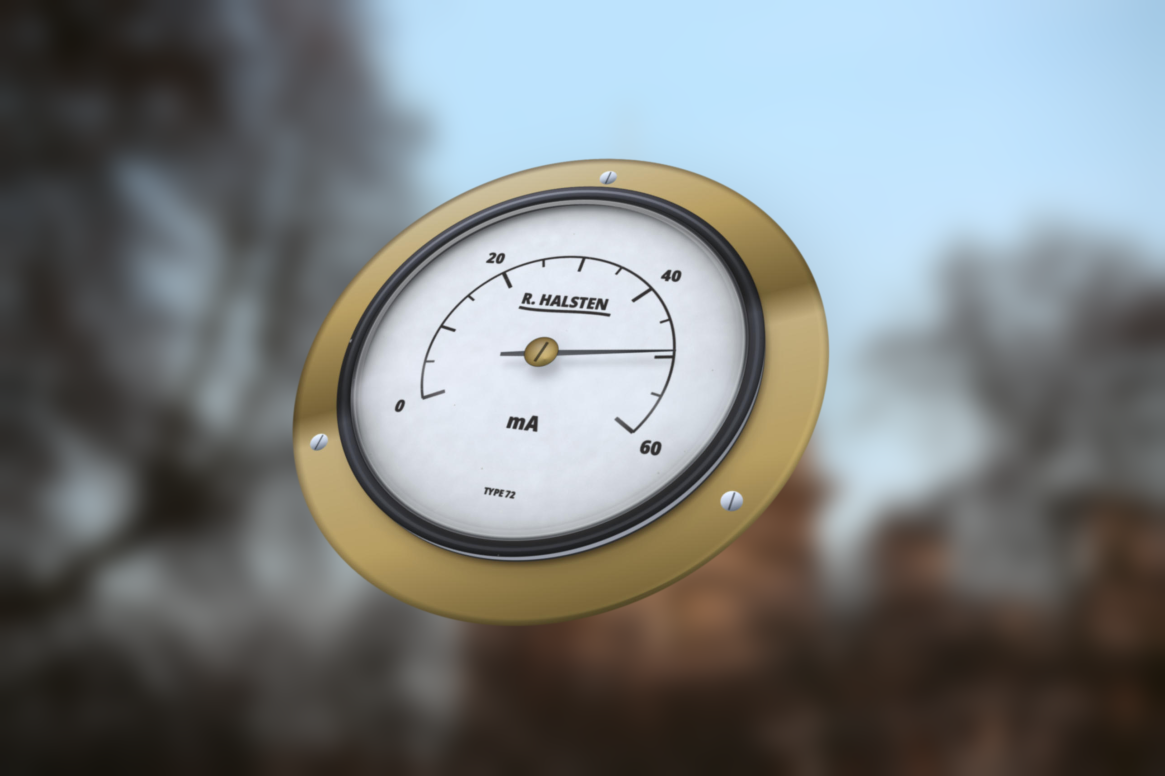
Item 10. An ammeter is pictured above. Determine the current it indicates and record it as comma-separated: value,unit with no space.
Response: 50,mA
